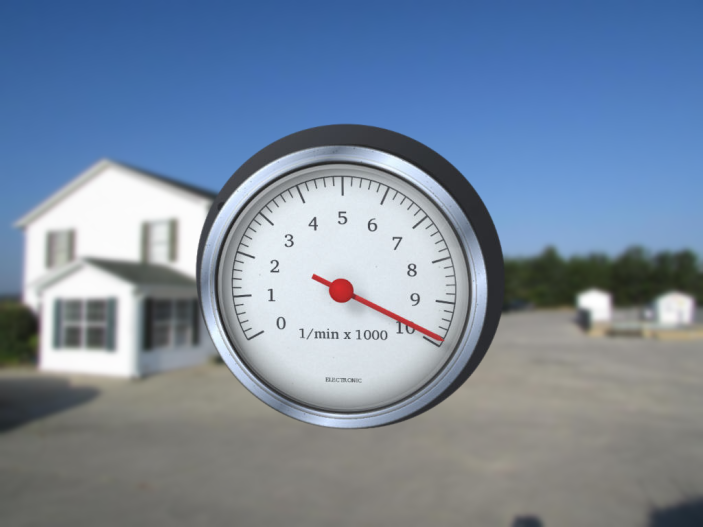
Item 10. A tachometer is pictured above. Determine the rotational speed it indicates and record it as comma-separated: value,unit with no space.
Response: 9800,rpm
